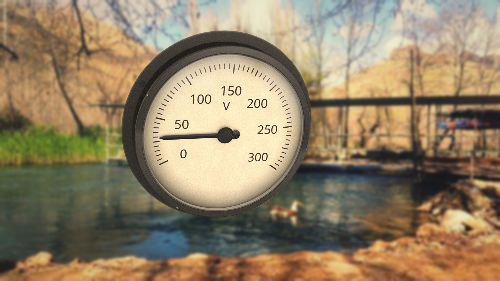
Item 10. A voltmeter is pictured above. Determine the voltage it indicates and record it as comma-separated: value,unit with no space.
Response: 30,V
